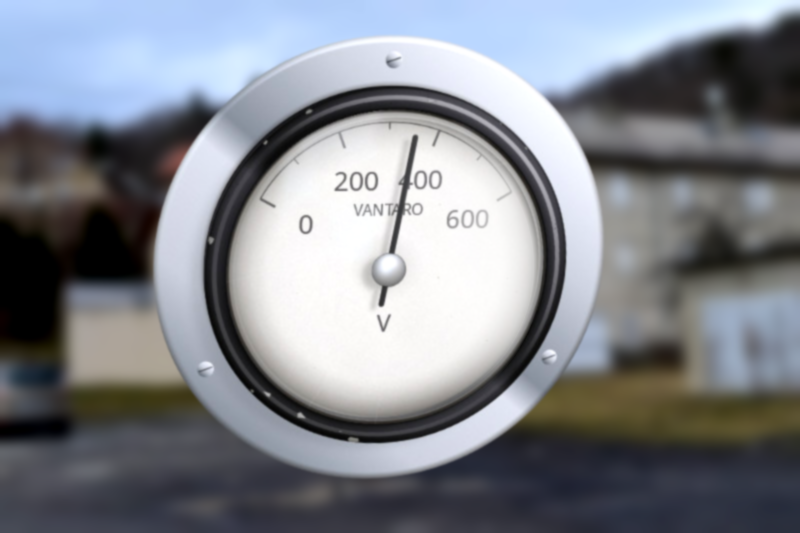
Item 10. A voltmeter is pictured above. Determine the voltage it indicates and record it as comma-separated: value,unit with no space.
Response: 350,V
